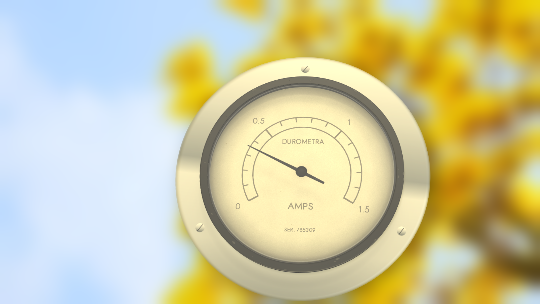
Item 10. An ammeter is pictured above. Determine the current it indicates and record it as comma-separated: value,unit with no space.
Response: 0.35,A
